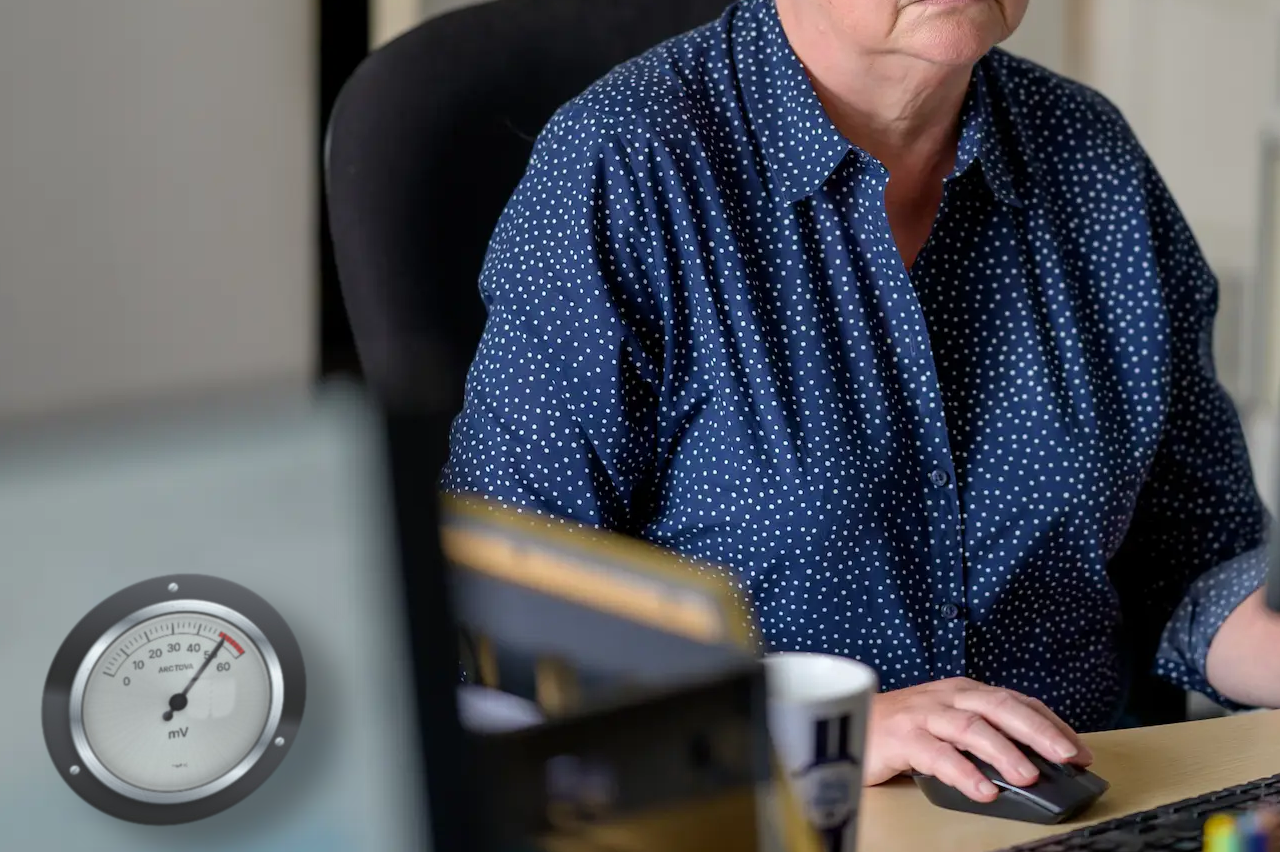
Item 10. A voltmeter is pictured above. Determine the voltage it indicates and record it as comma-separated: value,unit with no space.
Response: 50,mV
